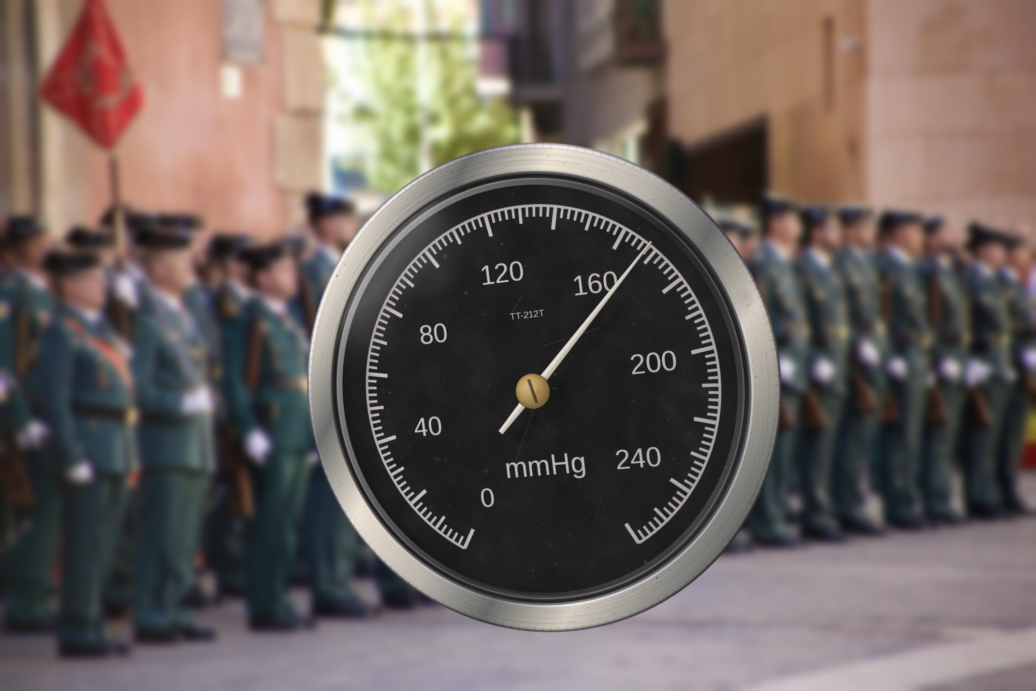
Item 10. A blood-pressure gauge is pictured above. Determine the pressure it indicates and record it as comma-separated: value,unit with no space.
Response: 168,mmHg
